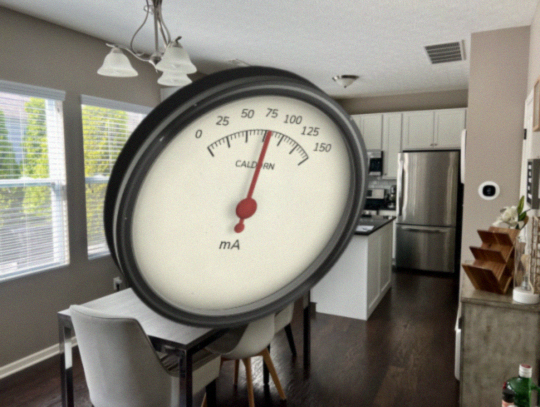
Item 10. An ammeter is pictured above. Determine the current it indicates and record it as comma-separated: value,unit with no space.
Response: 75,mA
